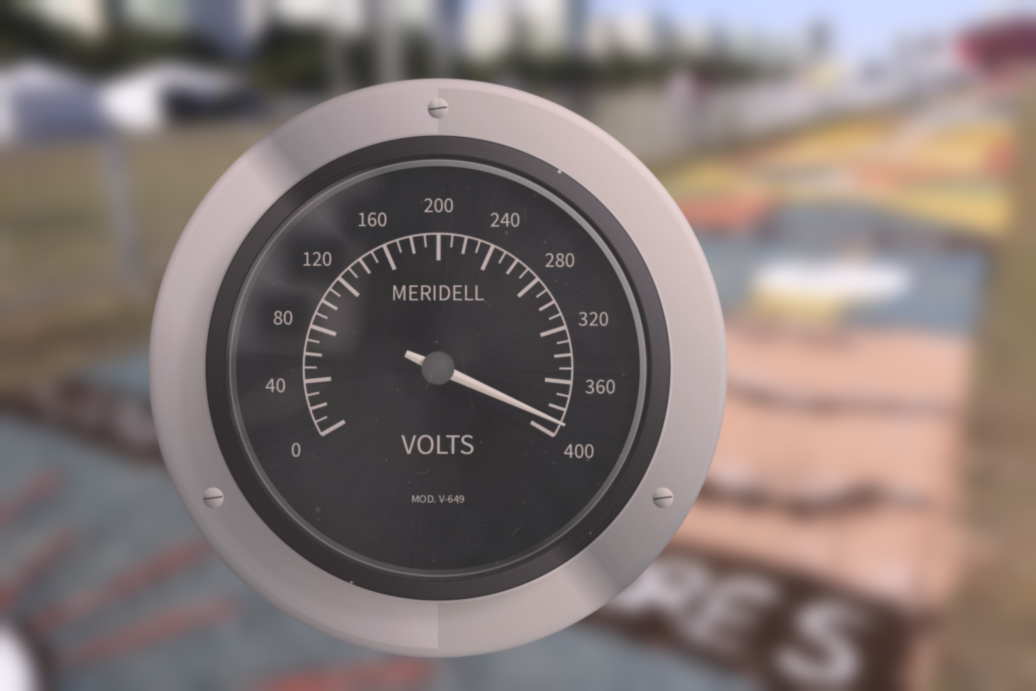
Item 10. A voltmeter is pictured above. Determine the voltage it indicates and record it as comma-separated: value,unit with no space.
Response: 390,V
